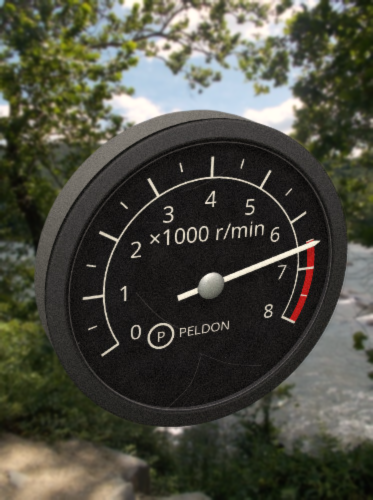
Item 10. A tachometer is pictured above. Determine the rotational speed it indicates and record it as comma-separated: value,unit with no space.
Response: 6500,rpm
